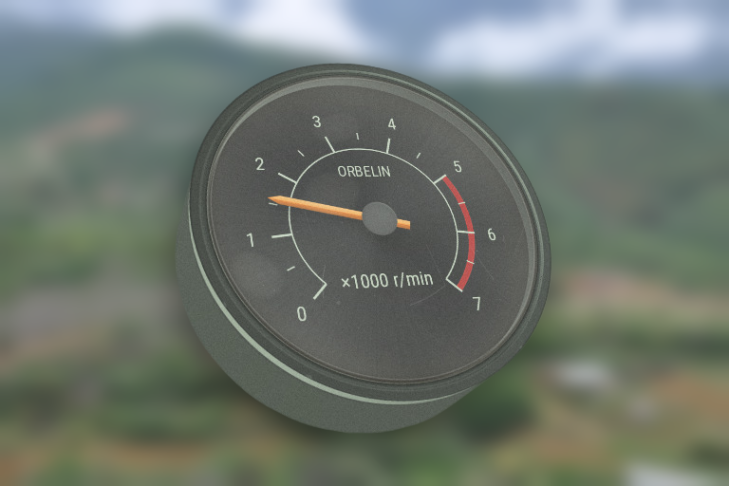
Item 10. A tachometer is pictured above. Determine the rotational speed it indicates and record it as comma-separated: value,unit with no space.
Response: 1500,rpm
